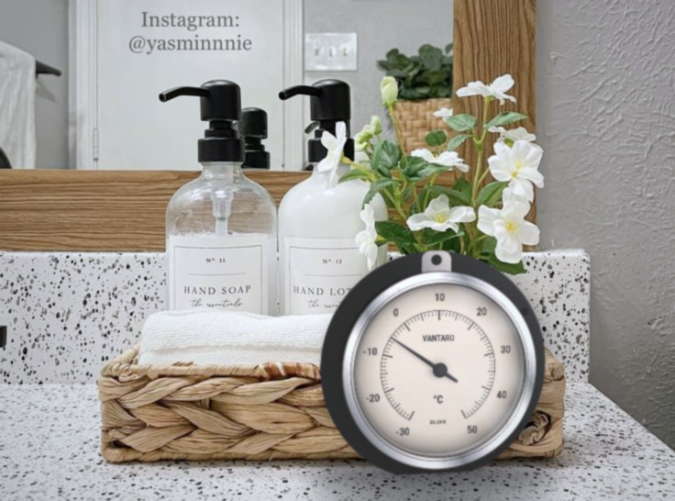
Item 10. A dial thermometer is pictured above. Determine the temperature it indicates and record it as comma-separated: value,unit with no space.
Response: -5,°C
